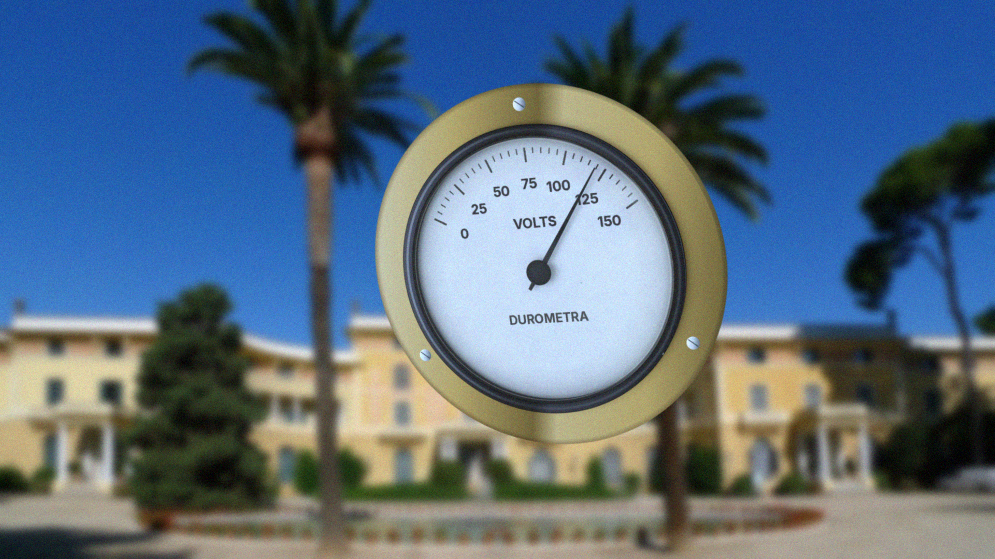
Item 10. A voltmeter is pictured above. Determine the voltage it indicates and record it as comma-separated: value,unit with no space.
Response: 120,V
